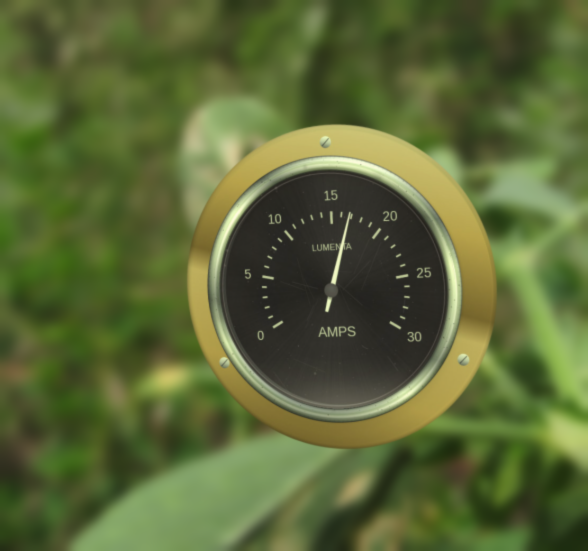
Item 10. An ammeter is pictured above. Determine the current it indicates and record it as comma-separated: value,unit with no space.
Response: 17,A
